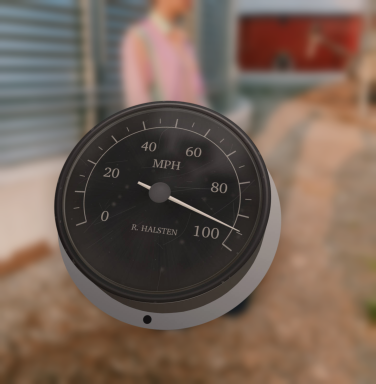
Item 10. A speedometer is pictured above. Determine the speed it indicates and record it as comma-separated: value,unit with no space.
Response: 95,mph
